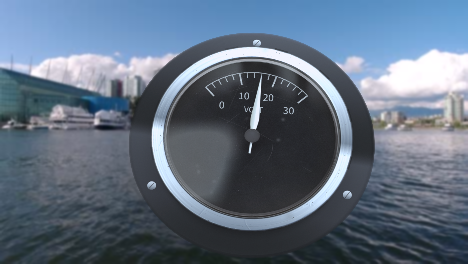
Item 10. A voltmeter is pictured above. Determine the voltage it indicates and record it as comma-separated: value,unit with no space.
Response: 16,V
